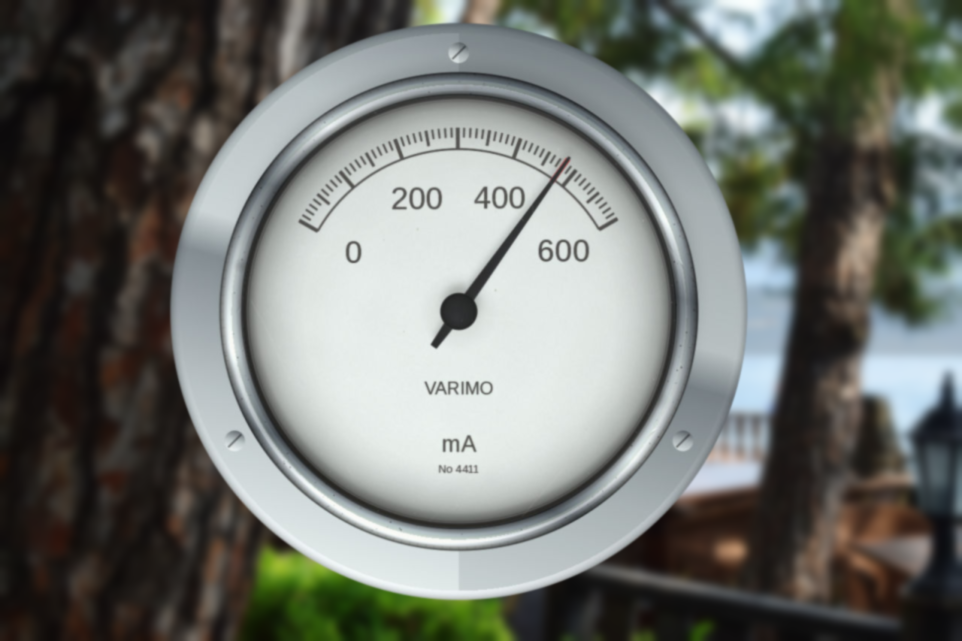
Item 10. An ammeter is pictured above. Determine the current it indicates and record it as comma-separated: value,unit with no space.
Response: 480,mA
